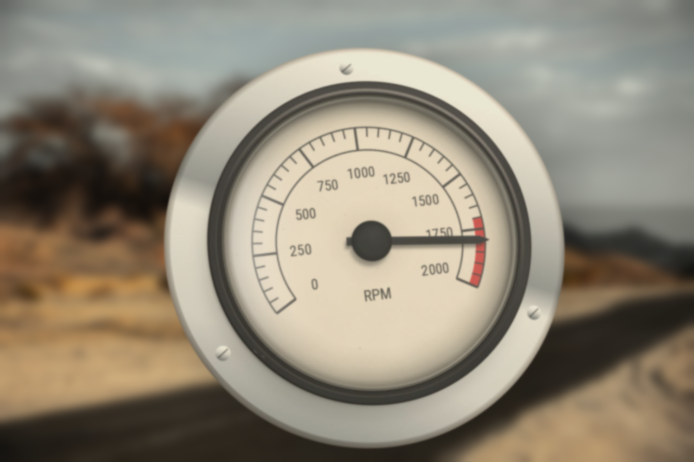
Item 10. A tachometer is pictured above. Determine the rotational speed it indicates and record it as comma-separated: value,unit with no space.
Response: 1800,rpm
